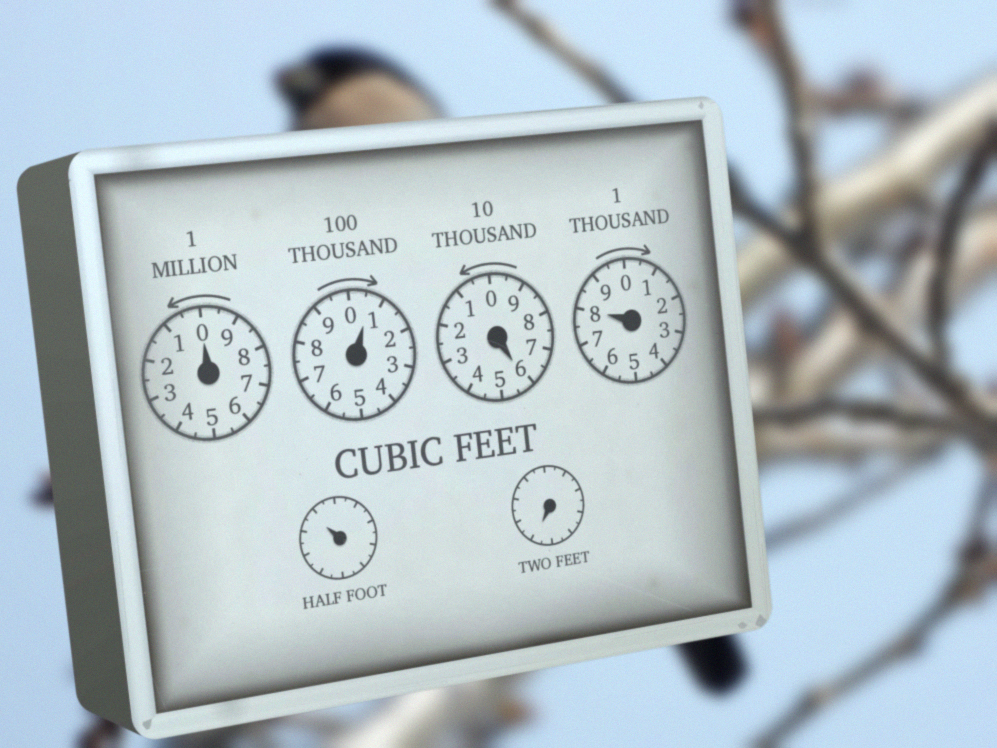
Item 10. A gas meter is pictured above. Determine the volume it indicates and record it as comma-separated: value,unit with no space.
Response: 5800,ft³
